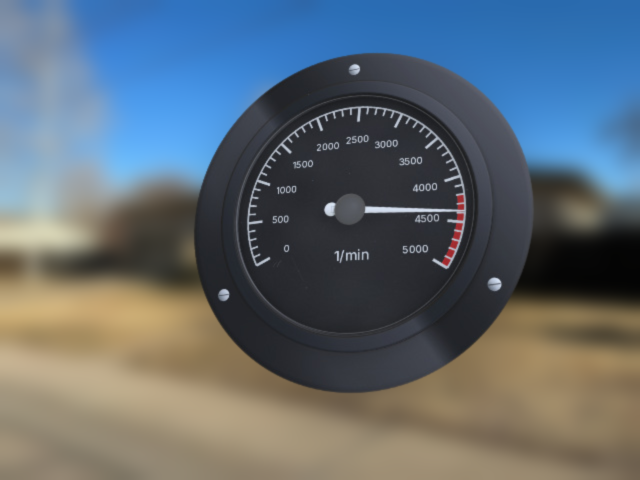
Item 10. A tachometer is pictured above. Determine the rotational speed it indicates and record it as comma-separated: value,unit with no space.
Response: 4400,rpm
